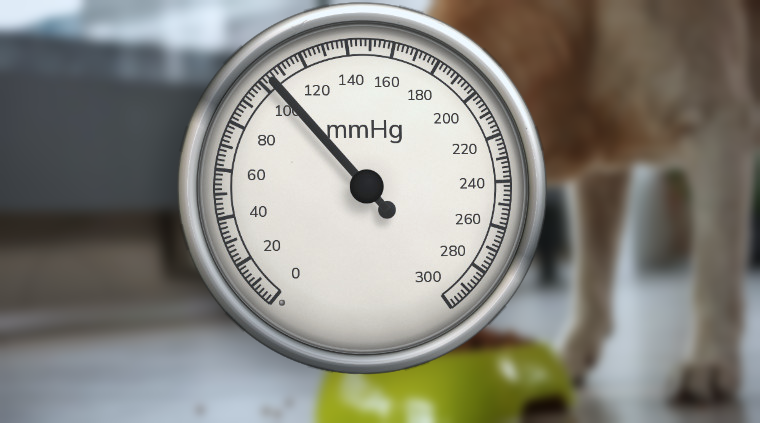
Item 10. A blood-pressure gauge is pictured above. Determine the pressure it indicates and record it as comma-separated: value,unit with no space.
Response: 104,mmHg
